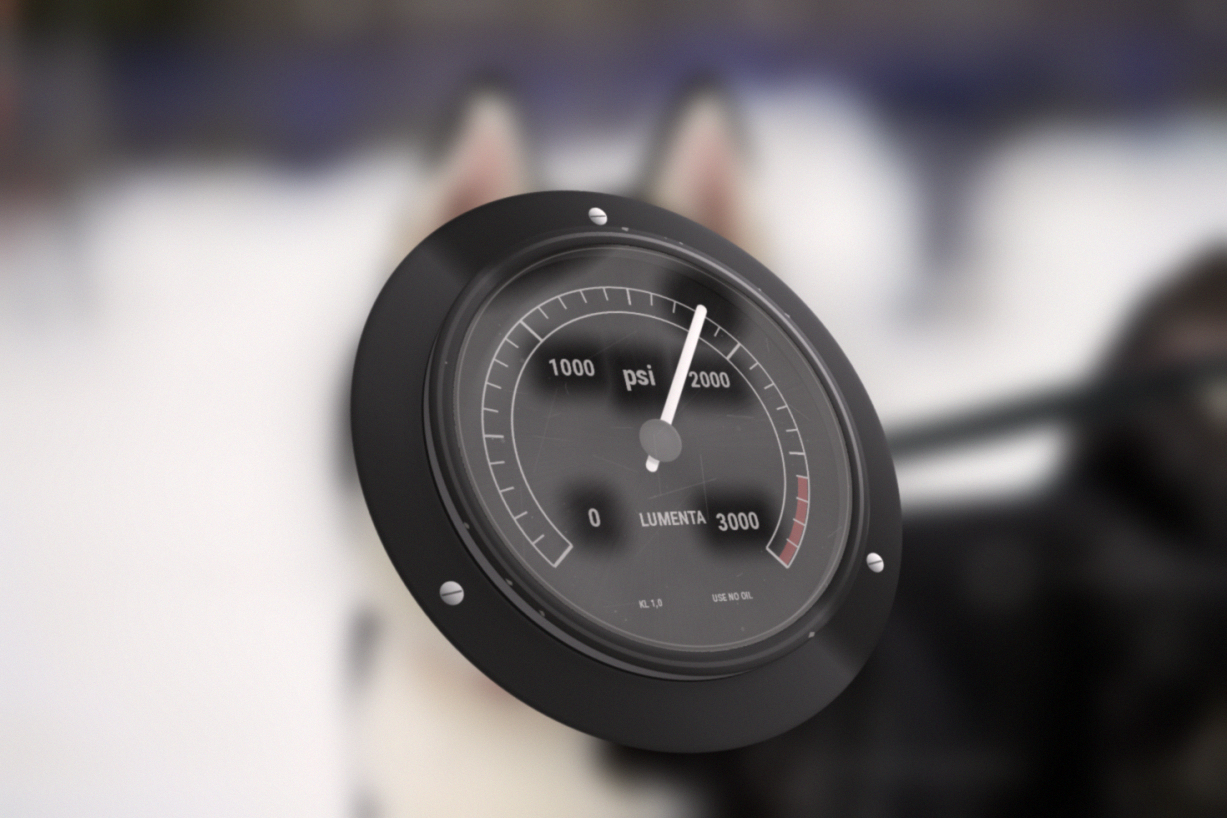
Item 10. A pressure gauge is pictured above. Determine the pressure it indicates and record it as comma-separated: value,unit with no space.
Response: 1800,psi
